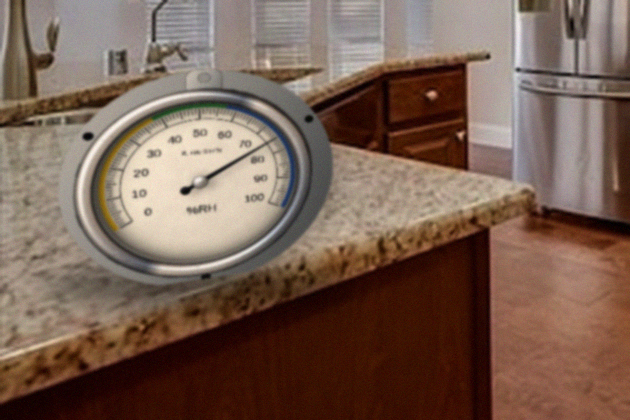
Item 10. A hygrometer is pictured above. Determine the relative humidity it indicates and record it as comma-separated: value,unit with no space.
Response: 75,%
